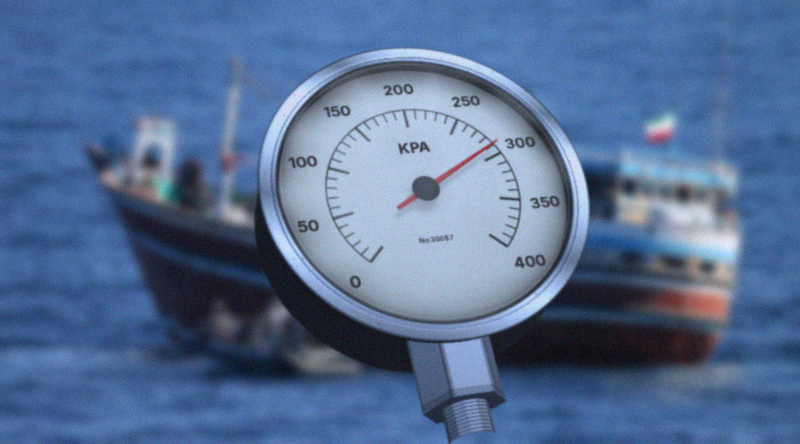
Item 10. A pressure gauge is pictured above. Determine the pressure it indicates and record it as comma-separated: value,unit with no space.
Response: 290,kPa
